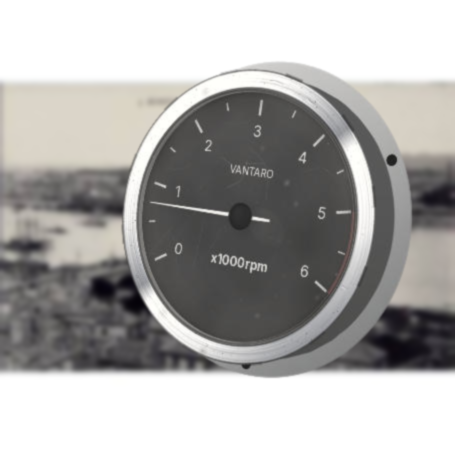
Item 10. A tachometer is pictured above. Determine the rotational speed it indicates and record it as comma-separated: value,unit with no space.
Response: 750,rpm
